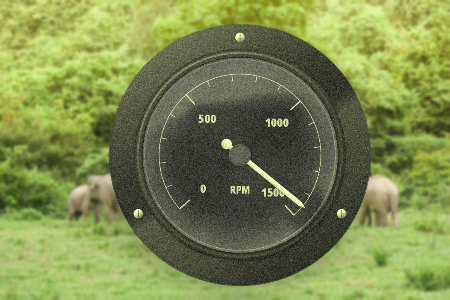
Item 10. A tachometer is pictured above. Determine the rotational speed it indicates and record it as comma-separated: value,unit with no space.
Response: 1450,rpm
